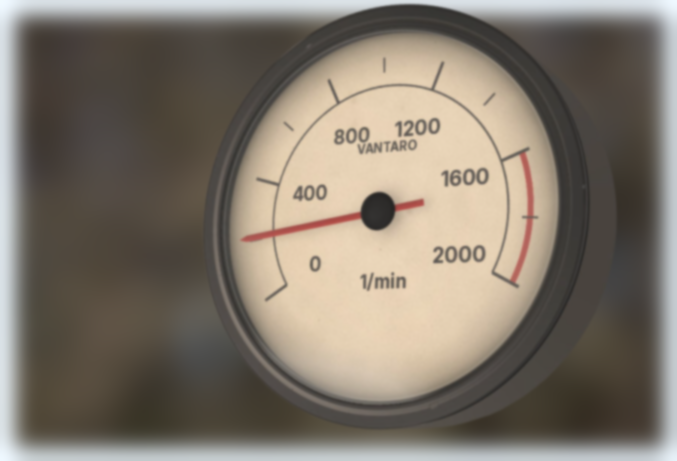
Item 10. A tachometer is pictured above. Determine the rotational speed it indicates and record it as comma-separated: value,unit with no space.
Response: 200,rpm
